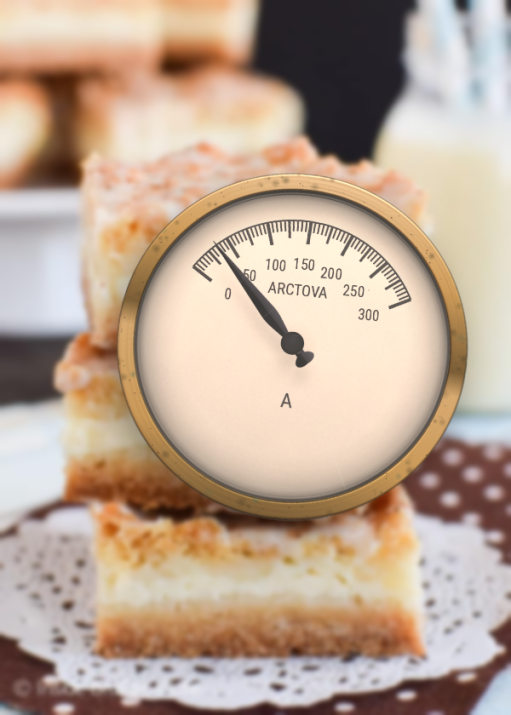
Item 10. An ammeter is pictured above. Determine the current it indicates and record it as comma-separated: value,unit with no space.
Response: 35,A
